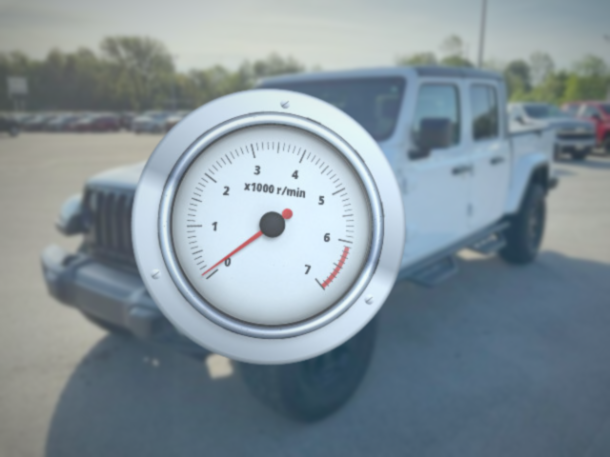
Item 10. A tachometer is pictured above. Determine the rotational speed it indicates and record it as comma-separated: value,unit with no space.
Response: 100,rpm
